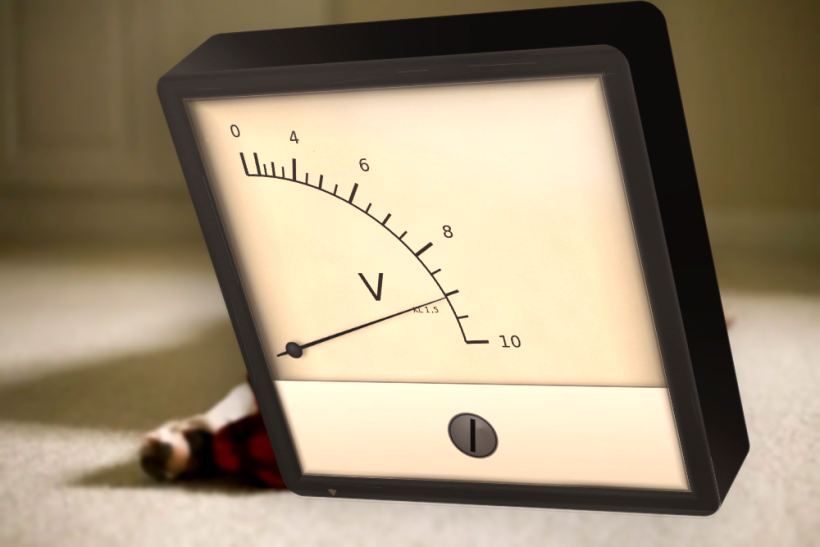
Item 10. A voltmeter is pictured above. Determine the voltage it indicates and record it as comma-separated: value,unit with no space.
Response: 9,V
